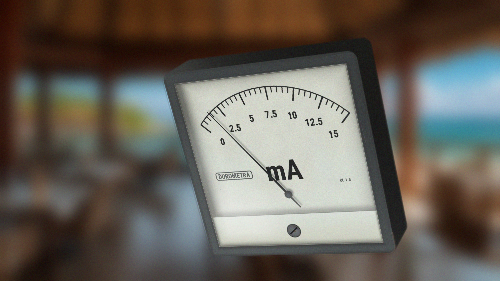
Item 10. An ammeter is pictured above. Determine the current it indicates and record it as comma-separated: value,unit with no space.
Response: 1.5,mA
